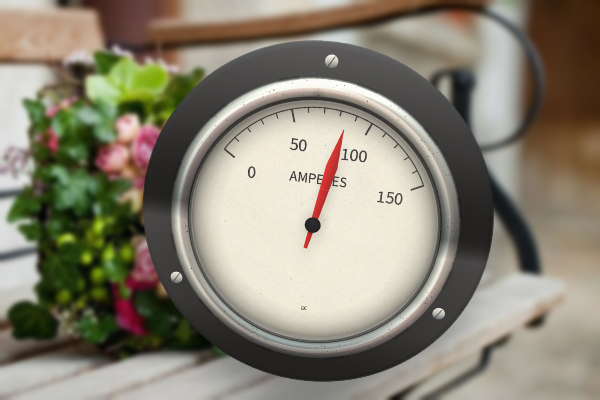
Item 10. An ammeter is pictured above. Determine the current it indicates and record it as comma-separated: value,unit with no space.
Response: 85,A
